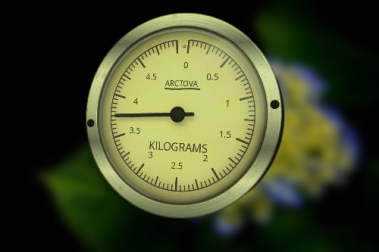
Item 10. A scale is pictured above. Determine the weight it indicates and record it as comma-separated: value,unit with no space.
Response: 3.75,kg
